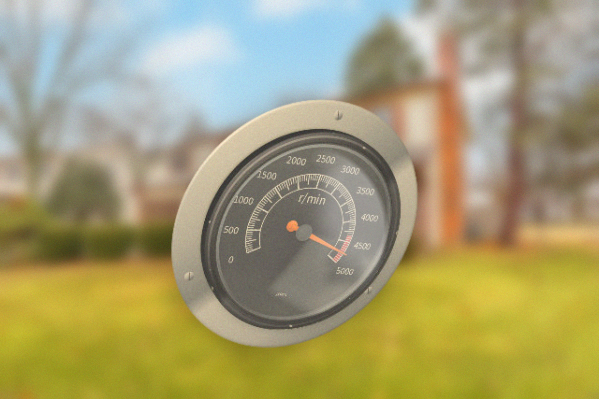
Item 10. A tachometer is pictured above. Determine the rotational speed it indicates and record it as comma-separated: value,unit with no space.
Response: 4750,rpm
